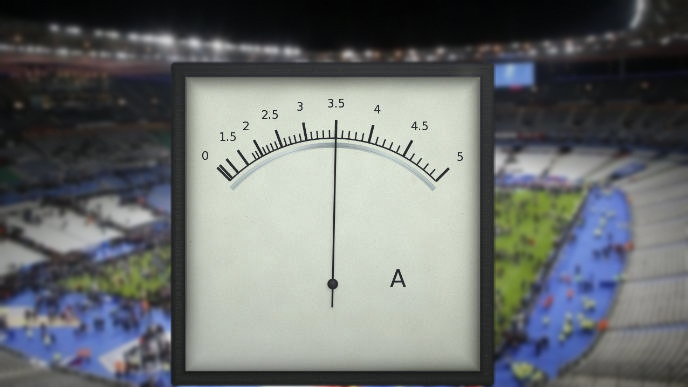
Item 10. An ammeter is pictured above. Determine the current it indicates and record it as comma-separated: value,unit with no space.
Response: 3.5,A
